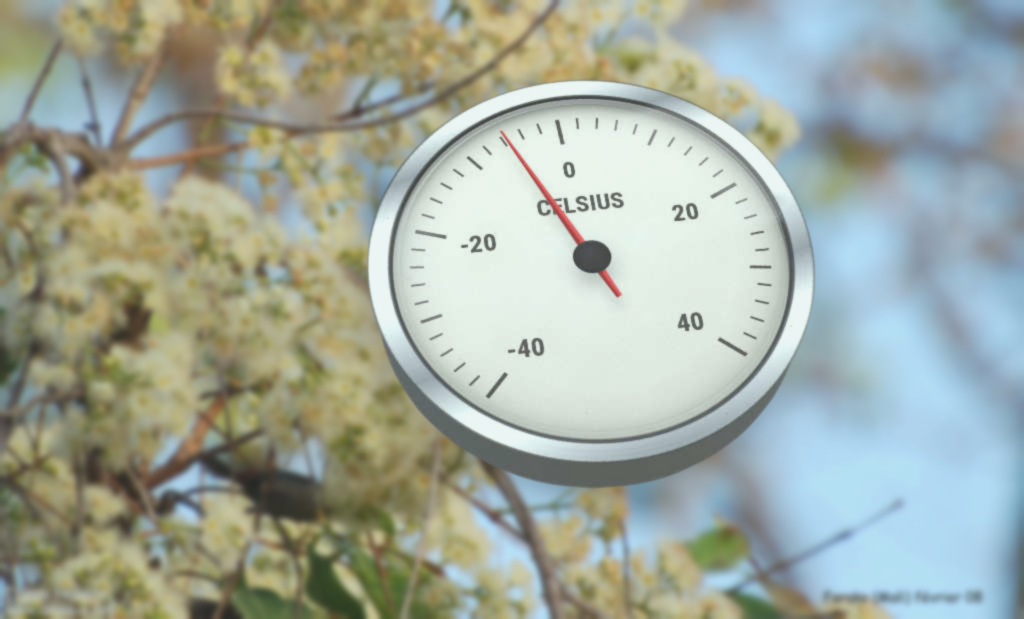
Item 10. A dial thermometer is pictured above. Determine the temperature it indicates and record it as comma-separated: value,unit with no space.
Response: -6,°C
